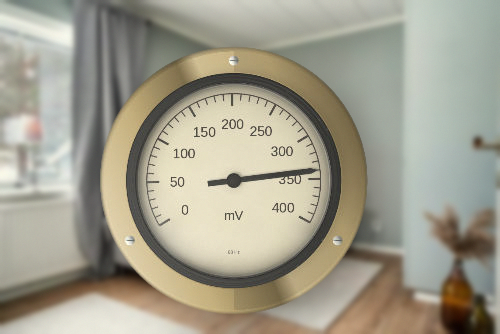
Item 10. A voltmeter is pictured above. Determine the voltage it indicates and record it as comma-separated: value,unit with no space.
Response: 340,mV
